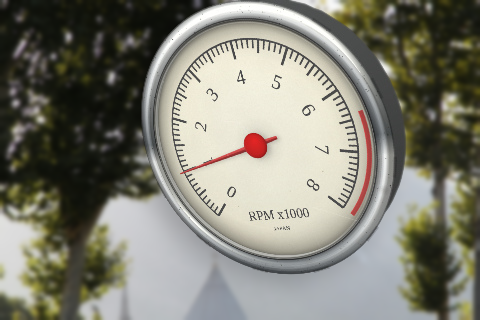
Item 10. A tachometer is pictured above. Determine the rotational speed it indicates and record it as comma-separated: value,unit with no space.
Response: 1000,rpm
